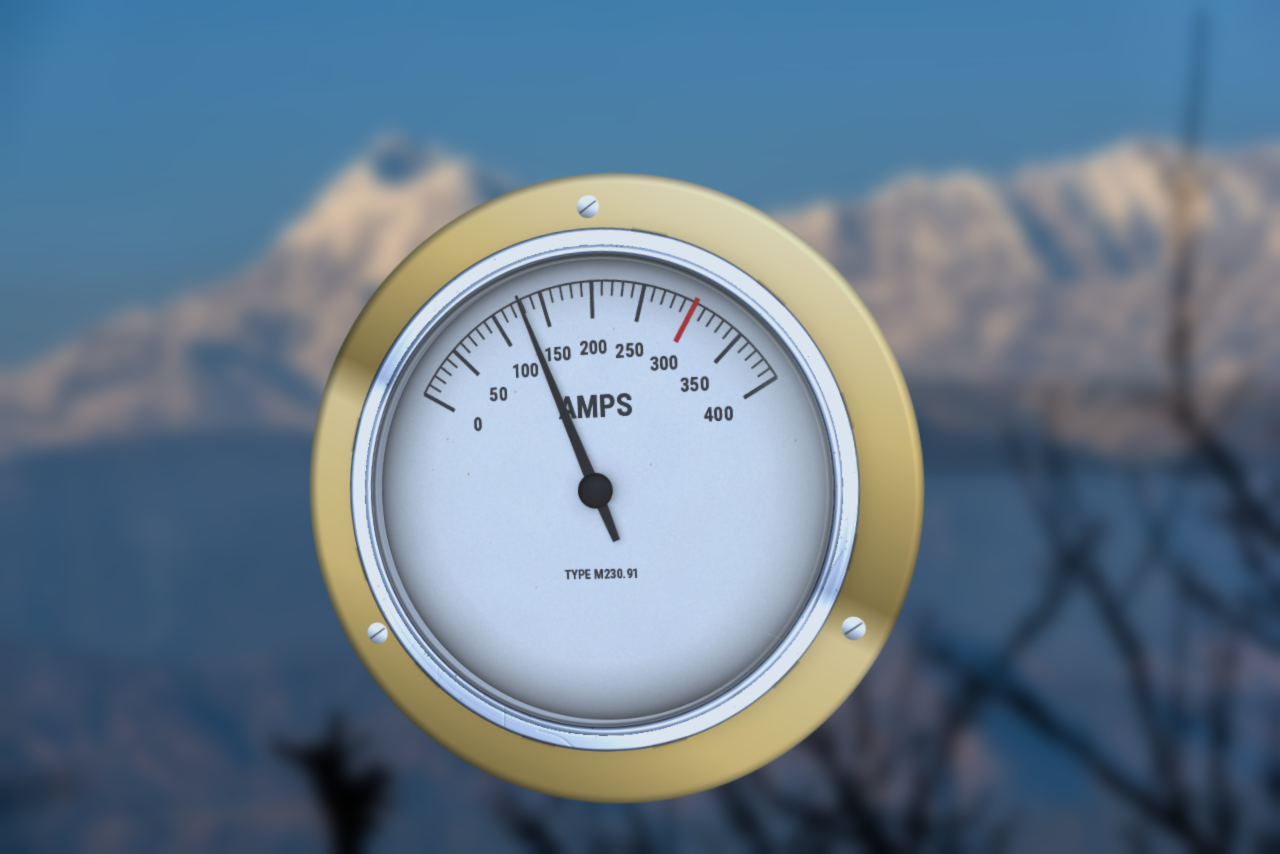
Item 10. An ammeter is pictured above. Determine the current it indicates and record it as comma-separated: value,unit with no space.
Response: 130,A
